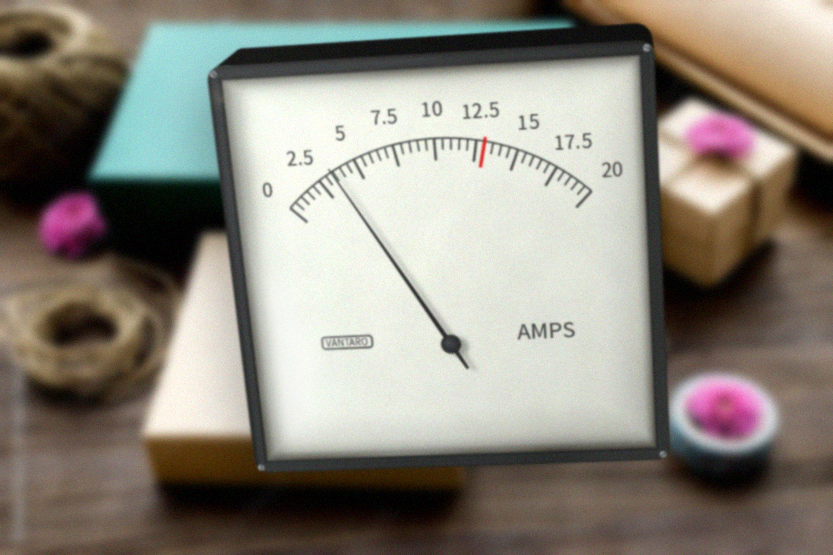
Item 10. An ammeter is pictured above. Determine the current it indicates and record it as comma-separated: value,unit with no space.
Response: 3.5,A
